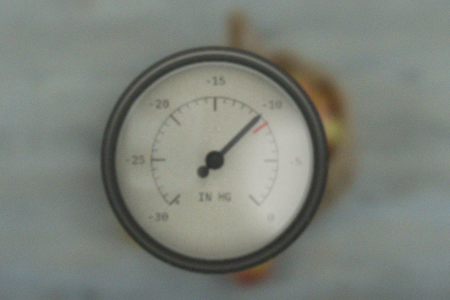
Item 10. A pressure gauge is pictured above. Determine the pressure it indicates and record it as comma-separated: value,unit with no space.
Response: -10,inHg
